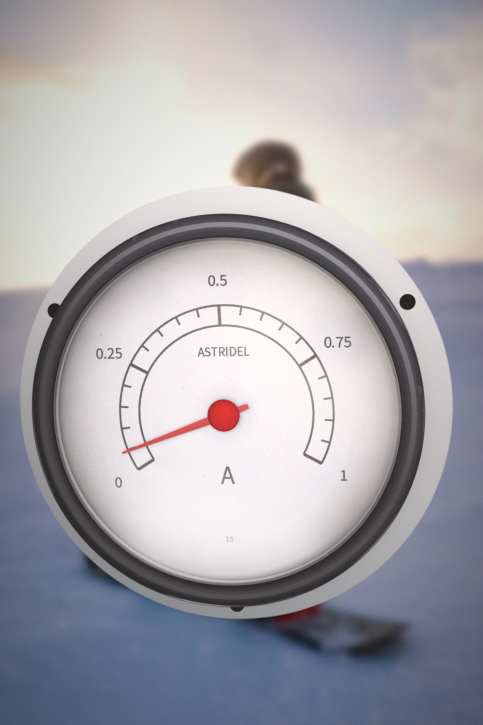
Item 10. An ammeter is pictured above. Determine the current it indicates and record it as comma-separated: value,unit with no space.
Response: 0.05,A
